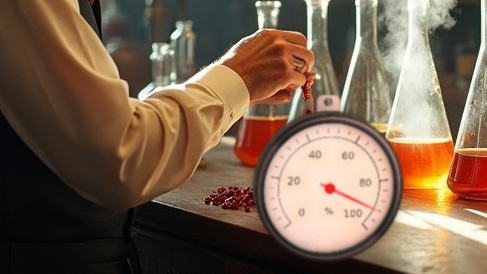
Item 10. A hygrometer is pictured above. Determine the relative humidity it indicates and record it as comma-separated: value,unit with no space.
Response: 92,%
